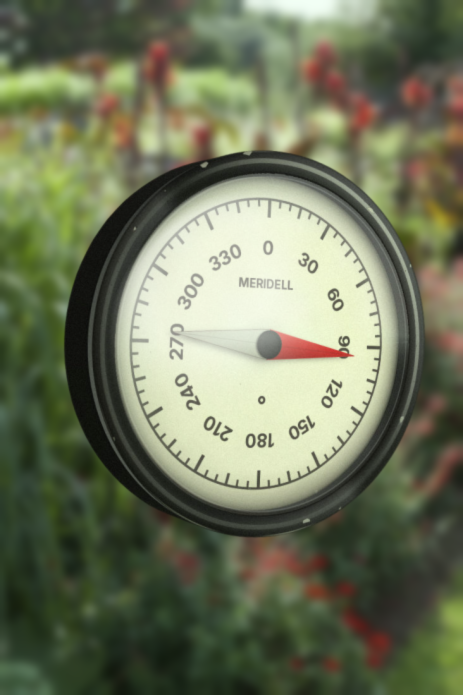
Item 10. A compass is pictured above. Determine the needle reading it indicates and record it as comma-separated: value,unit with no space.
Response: 95,°
